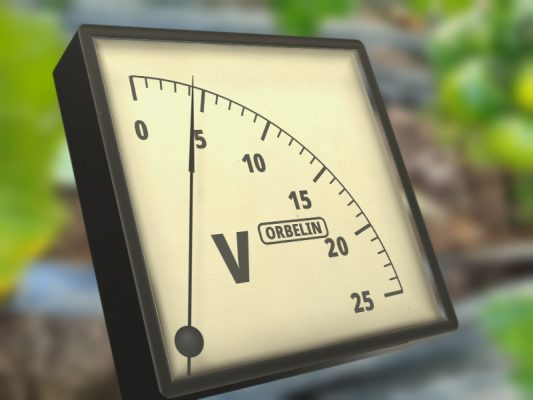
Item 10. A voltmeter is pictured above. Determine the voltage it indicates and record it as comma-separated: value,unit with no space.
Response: 4,V
